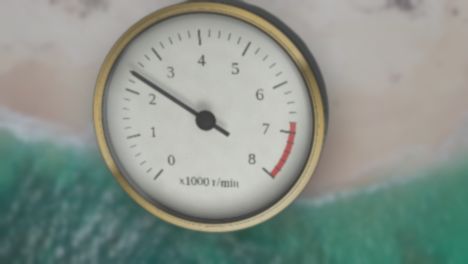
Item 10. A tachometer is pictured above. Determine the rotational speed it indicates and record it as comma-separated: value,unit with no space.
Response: 2400,rpm
